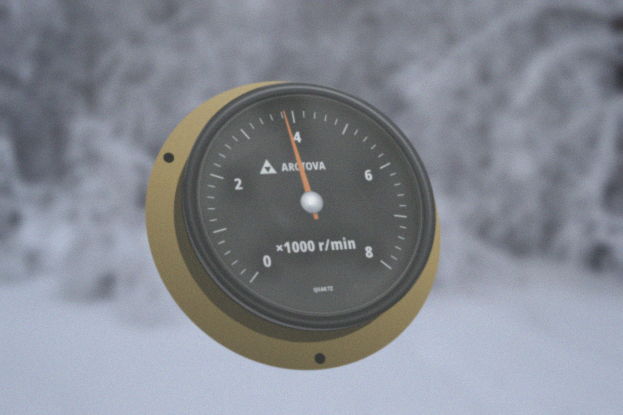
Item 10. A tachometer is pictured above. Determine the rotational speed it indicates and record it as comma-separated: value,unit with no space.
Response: 3800,rpm
